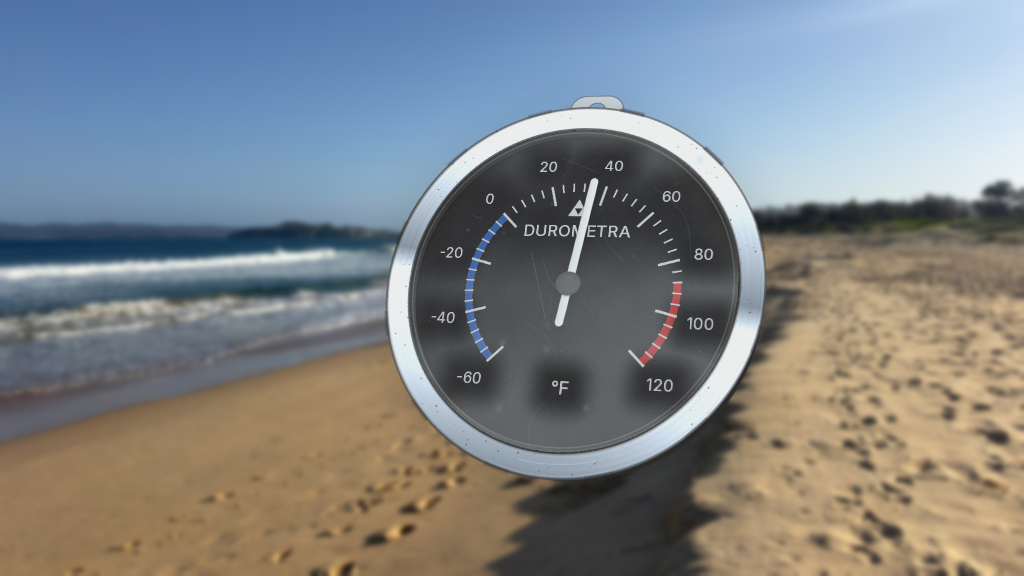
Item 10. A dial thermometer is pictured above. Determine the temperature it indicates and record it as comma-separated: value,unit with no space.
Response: 36,°F
